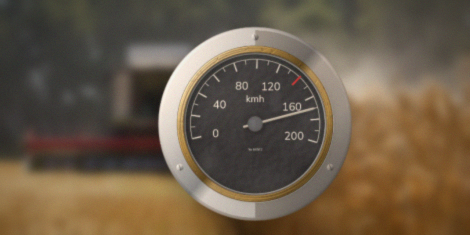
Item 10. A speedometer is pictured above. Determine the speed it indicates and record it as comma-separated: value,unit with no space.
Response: 170,km/h
